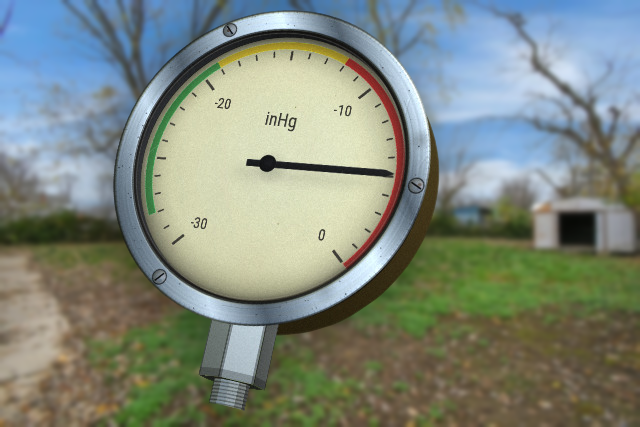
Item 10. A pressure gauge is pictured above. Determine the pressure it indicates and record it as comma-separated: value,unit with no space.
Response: -5,inHg
